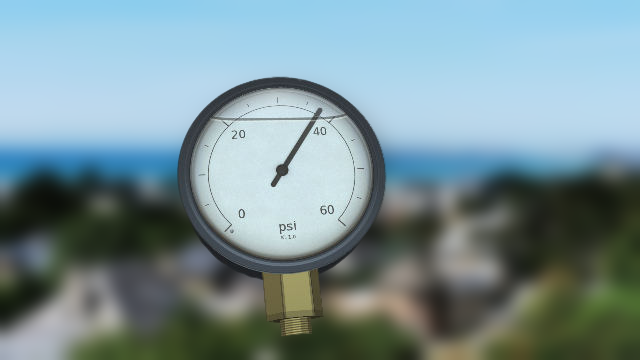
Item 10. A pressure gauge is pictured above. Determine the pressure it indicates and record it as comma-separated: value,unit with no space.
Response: 37.5,psi
